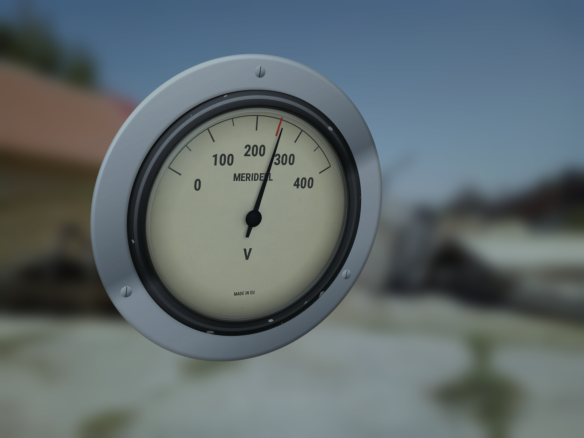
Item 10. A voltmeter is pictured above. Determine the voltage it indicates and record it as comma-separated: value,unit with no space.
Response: 250,V
